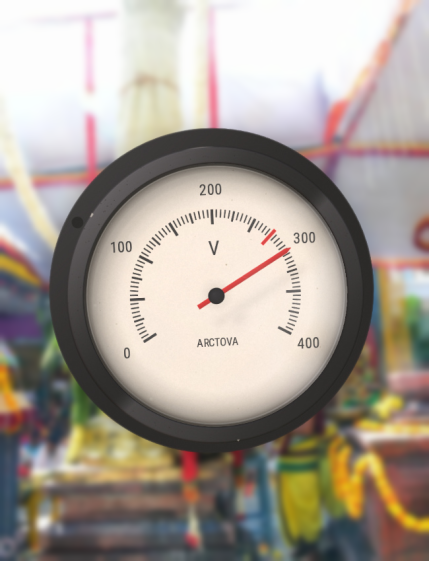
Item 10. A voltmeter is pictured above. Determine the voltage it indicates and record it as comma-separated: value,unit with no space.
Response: 300,V
